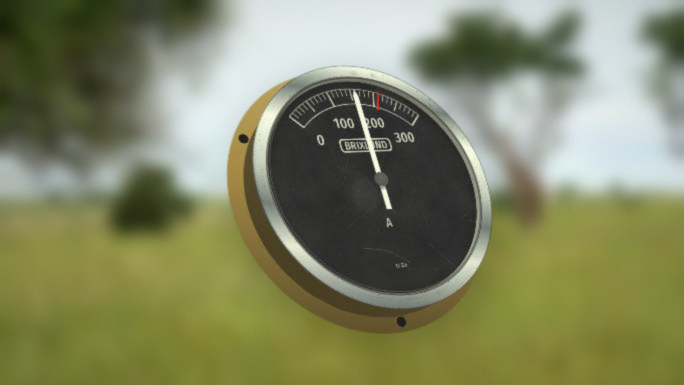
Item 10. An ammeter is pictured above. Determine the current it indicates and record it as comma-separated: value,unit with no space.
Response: 150,A
